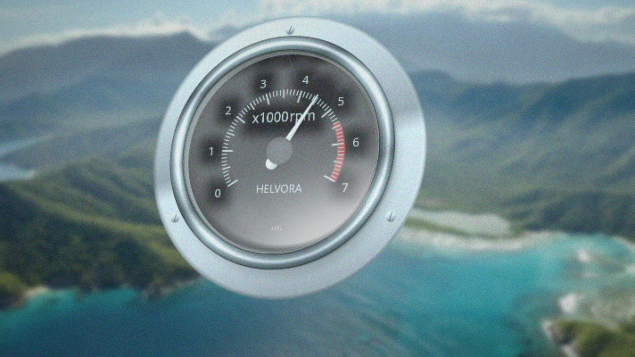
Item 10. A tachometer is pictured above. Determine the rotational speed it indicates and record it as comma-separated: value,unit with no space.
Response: 4500,rpm
